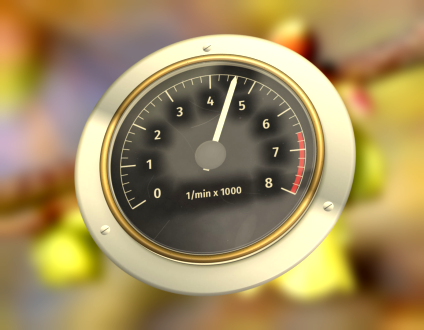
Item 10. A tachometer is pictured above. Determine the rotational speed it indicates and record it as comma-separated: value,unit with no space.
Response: 4600,rpm
